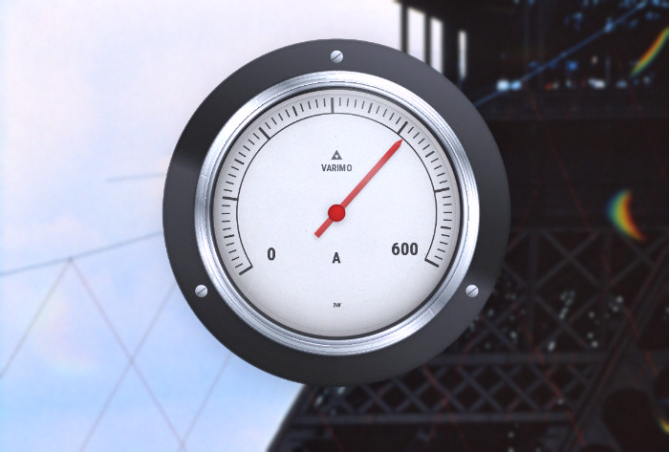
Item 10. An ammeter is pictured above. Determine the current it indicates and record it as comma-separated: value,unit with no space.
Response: 410,A
